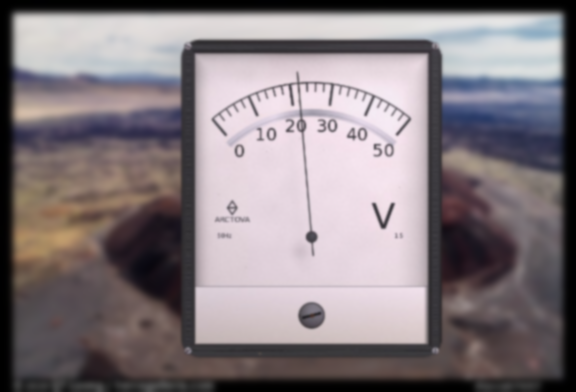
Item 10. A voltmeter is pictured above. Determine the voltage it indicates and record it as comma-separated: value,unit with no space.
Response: 22,V
